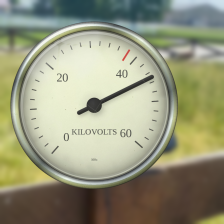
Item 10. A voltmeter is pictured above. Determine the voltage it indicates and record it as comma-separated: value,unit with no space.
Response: 45,kV
